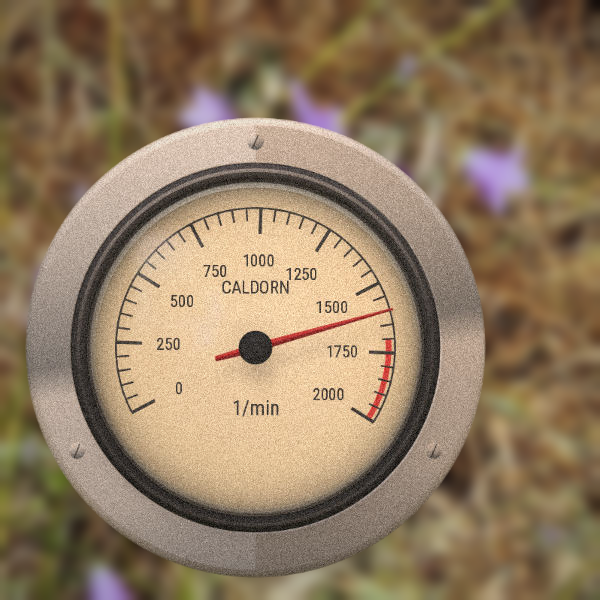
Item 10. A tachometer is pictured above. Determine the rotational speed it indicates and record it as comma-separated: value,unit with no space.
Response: 1600,rpm
